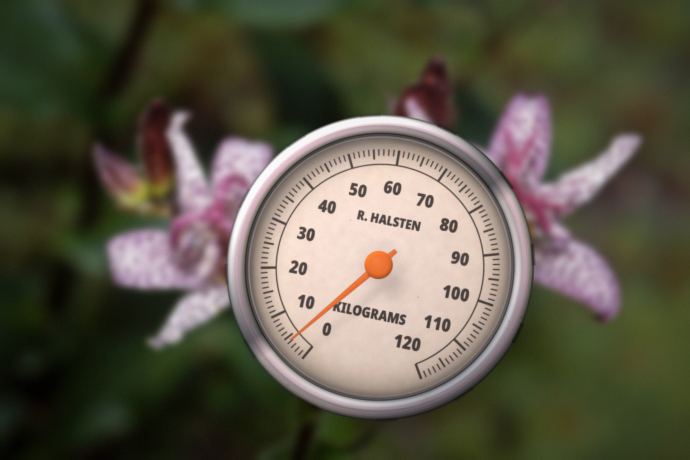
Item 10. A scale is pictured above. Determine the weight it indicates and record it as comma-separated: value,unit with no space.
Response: 4,kg
